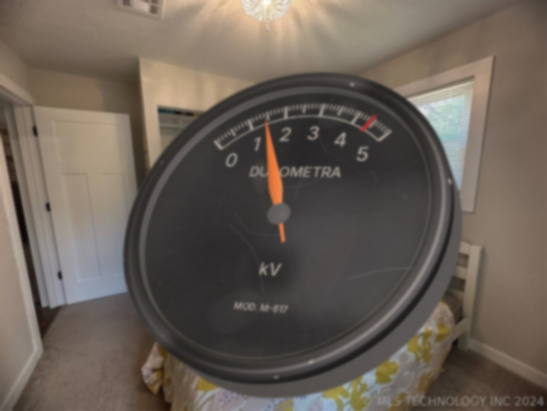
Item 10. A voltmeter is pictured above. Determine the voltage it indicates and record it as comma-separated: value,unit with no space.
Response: 1.5,kV
